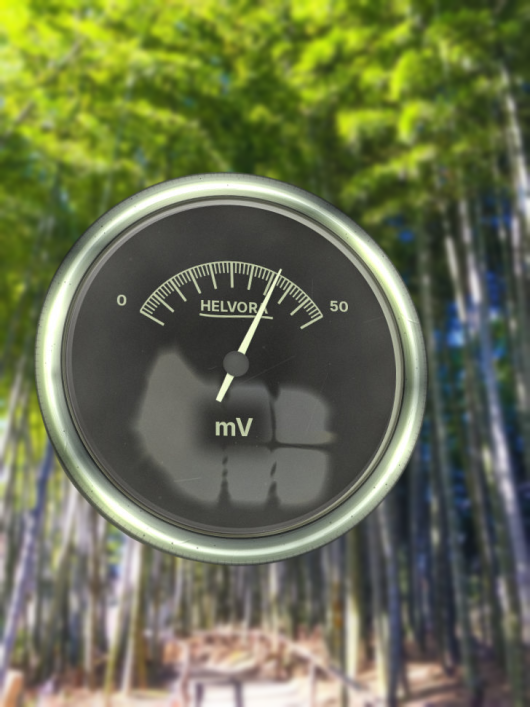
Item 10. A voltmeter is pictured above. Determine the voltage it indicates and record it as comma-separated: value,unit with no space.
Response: 36,mV
